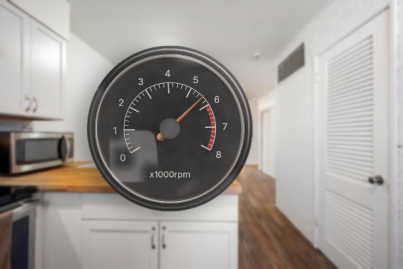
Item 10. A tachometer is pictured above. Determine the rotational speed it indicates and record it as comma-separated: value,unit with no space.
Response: 5600,rpm
